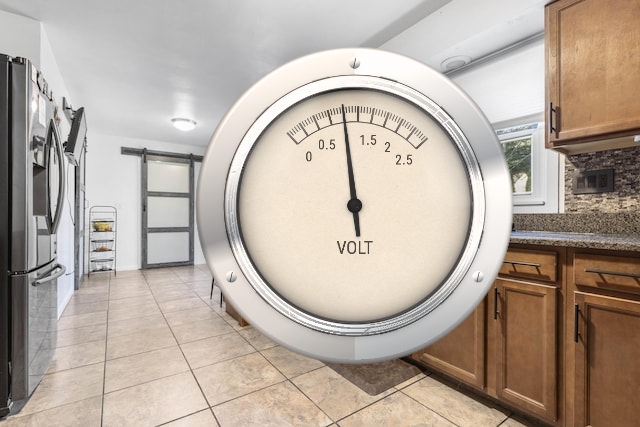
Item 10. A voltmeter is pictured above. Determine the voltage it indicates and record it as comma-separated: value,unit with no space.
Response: 1,V
